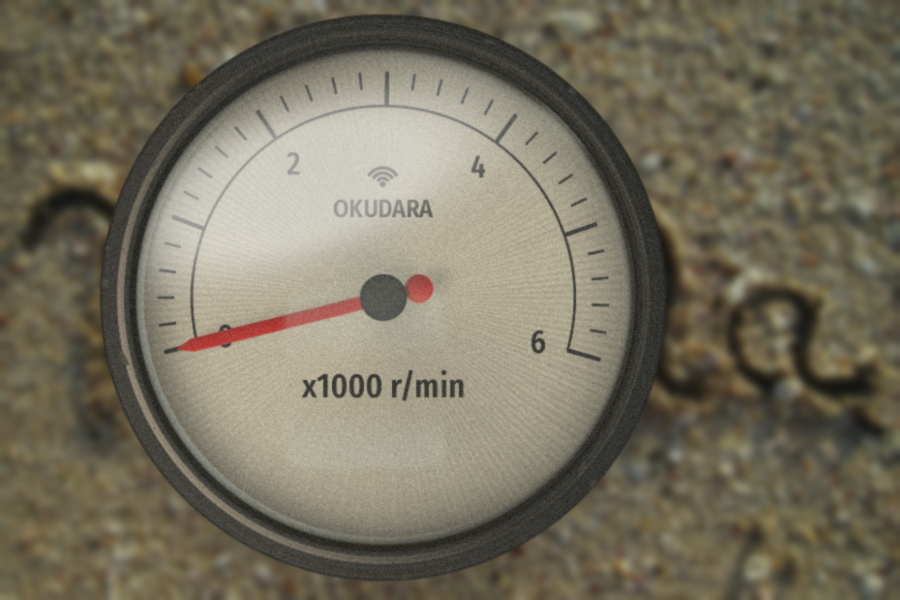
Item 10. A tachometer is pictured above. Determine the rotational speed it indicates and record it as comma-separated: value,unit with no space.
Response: 0,rpm
